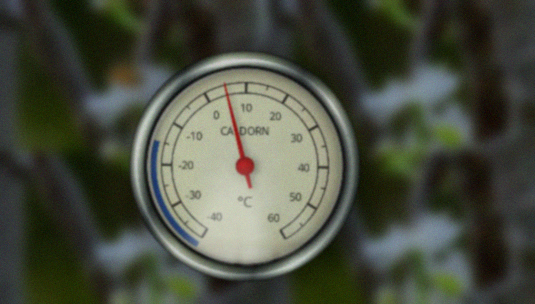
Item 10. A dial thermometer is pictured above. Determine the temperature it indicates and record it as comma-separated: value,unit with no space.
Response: 5,°C
